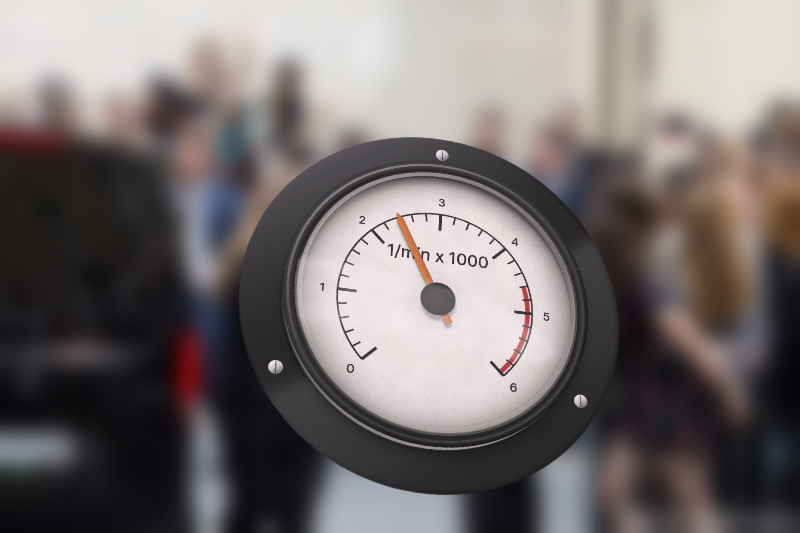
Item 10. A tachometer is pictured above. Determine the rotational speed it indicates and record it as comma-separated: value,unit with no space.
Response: 2400,rpm
